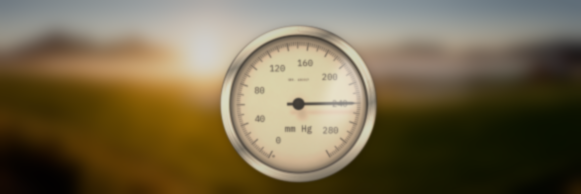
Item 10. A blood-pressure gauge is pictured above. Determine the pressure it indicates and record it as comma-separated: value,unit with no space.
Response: 240,mmHg
